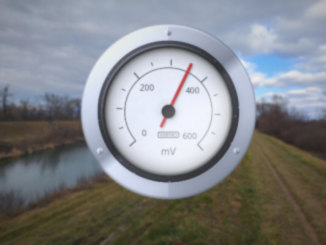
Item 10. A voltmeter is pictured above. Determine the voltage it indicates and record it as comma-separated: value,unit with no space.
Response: 350,mV
